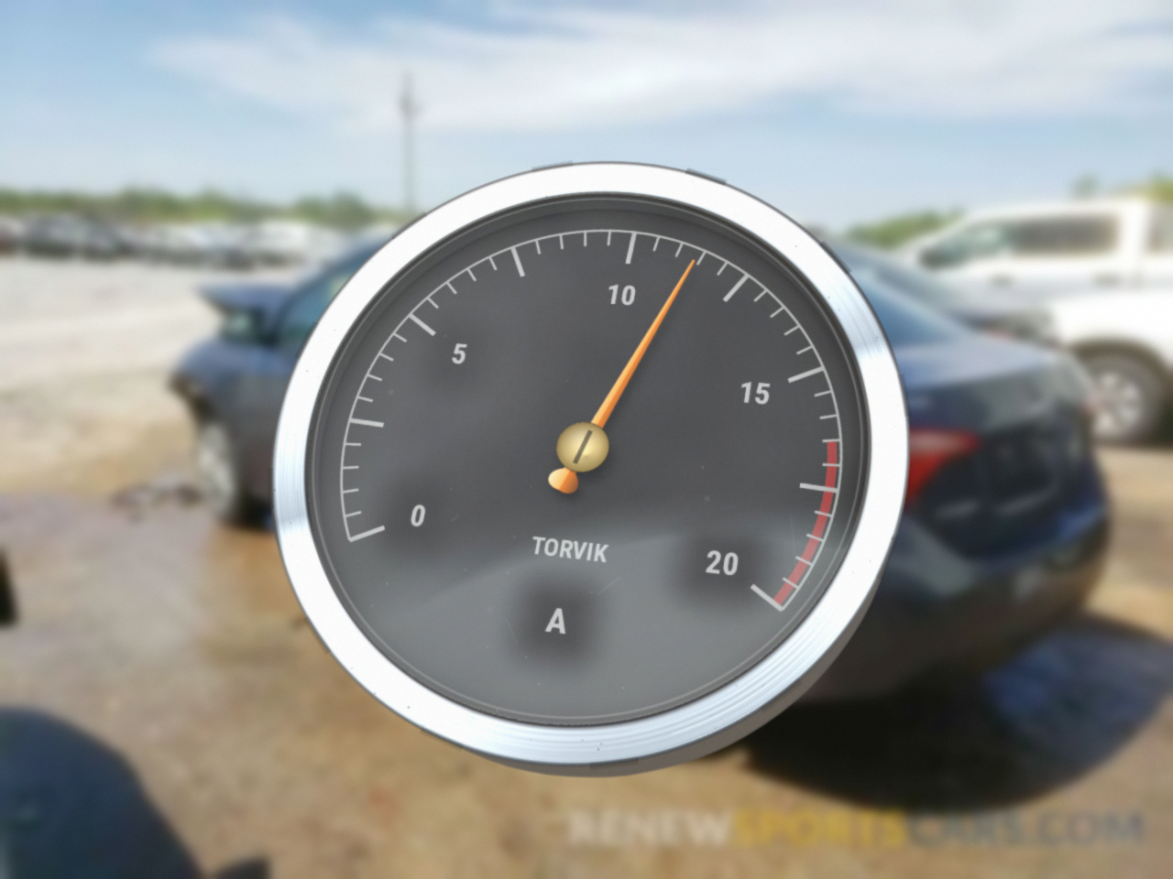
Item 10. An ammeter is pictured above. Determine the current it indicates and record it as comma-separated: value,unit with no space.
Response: 11.5,A
